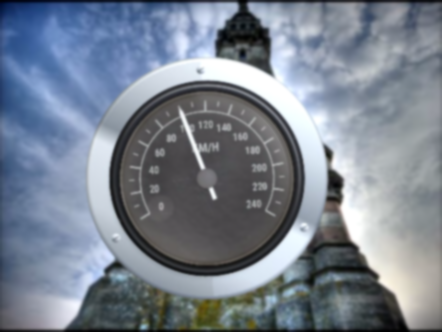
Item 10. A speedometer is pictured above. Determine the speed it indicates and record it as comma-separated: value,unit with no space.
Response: 100,km/h
